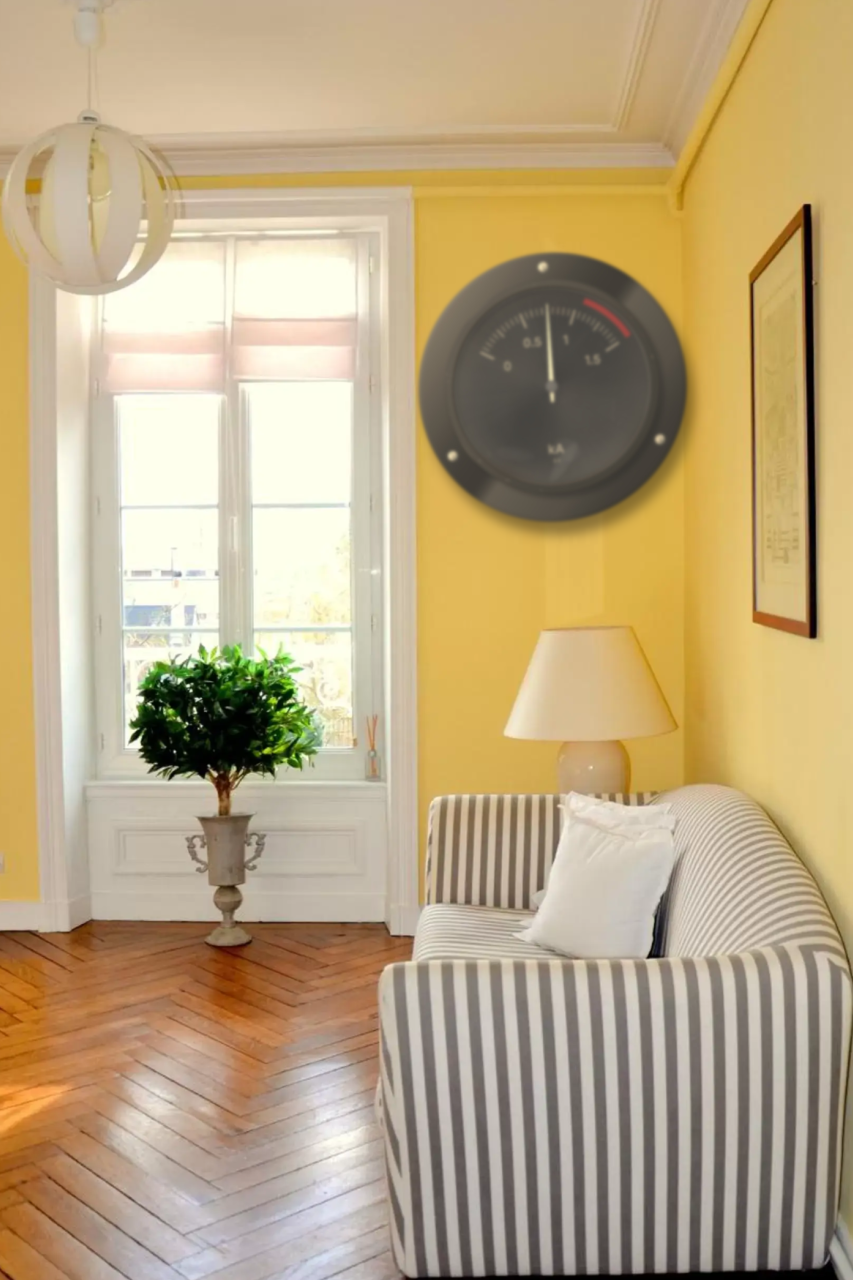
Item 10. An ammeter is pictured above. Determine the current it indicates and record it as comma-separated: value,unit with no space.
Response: 0.75,kA
